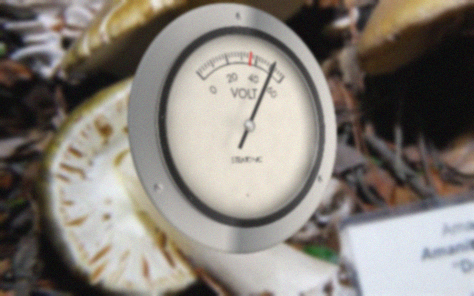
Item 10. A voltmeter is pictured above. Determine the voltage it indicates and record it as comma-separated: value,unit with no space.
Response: 50,V
